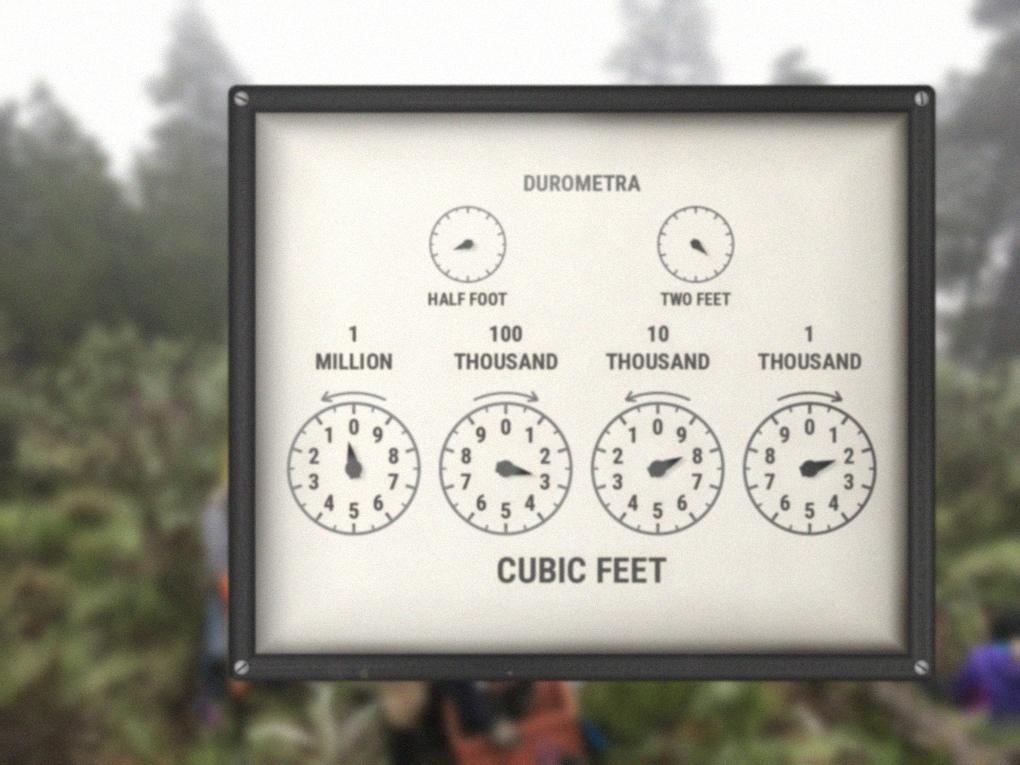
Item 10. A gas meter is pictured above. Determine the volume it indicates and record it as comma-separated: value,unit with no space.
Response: 28200,ft³
